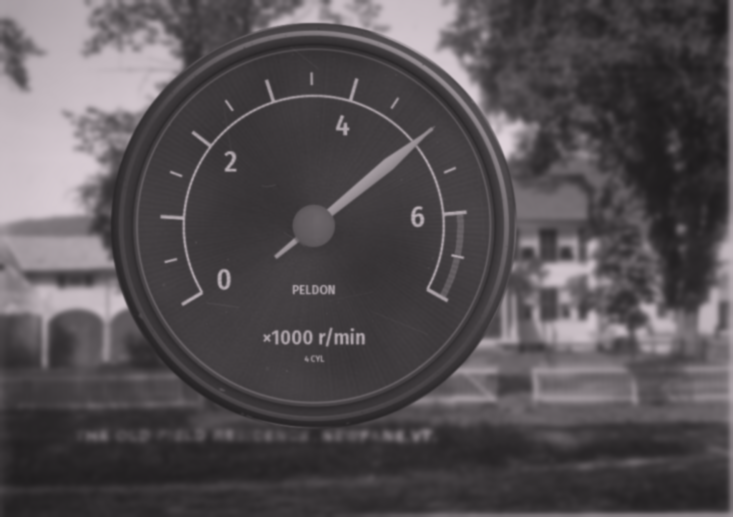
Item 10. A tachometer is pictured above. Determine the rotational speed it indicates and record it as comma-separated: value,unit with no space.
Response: 5000,rpm
